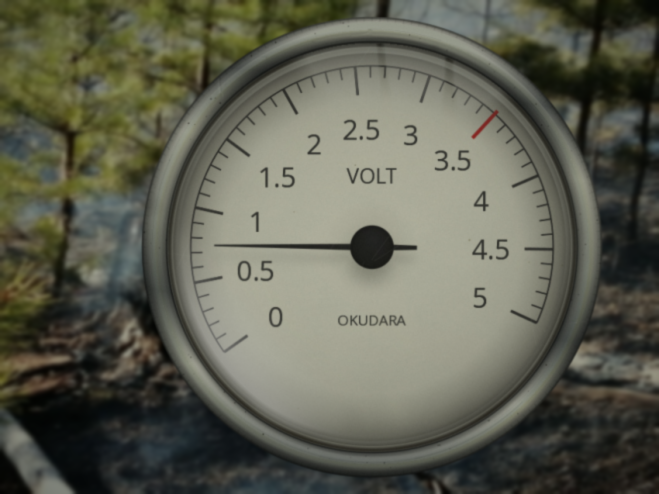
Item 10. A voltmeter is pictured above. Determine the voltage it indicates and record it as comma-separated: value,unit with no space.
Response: 0.75,V
